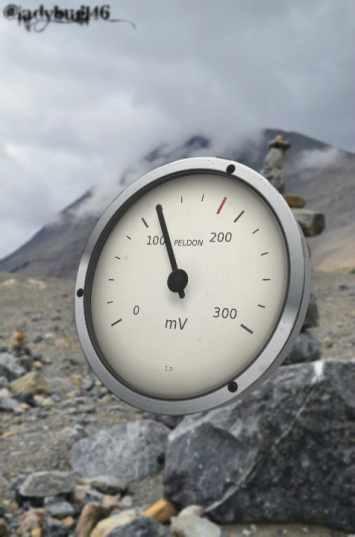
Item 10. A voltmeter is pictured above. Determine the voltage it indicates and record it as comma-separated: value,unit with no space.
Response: 120,mV
